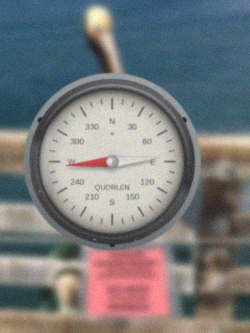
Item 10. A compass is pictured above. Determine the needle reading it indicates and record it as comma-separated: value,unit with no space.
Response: 265,°
